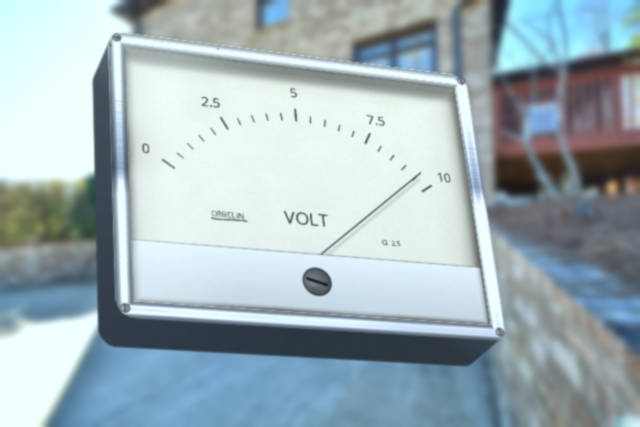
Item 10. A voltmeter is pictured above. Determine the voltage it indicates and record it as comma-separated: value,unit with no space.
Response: 9.5,V
